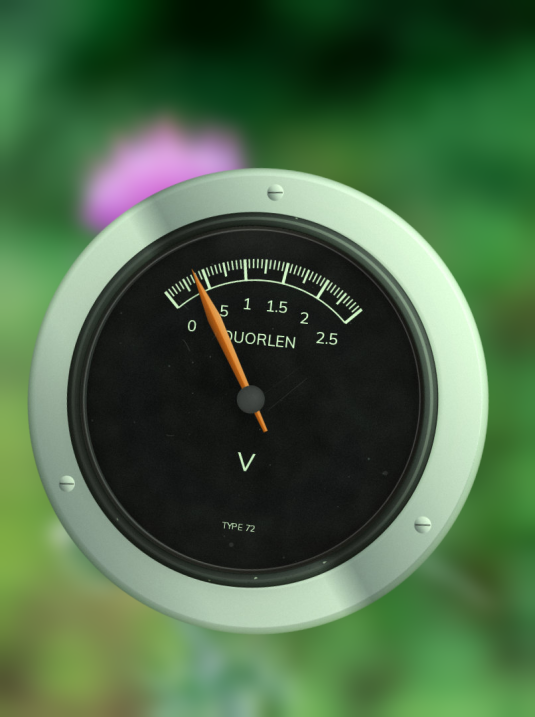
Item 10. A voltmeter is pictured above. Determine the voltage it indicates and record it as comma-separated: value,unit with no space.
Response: 0.4,V
